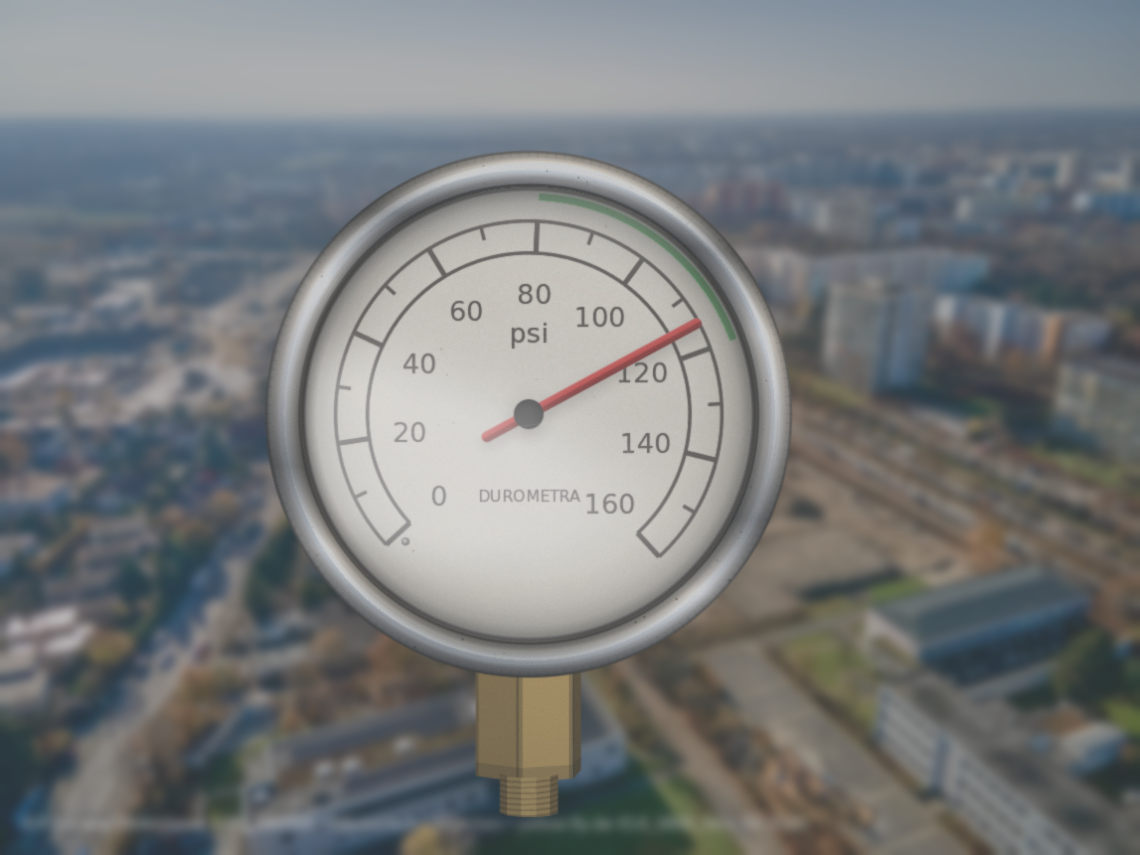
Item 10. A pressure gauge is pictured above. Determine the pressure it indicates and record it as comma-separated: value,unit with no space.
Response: 115,psi
